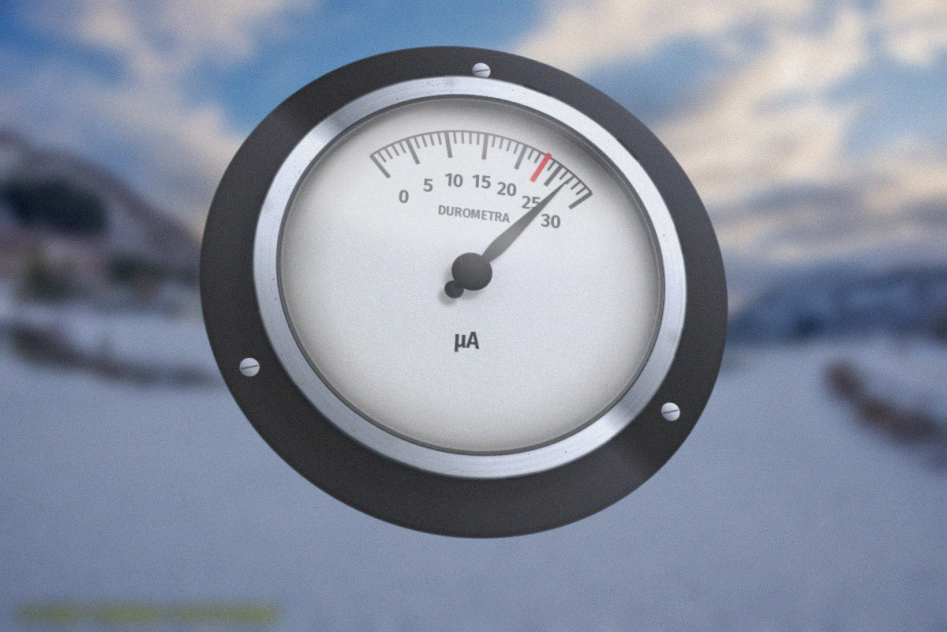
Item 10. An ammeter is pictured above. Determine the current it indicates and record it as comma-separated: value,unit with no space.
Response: 27,µA
